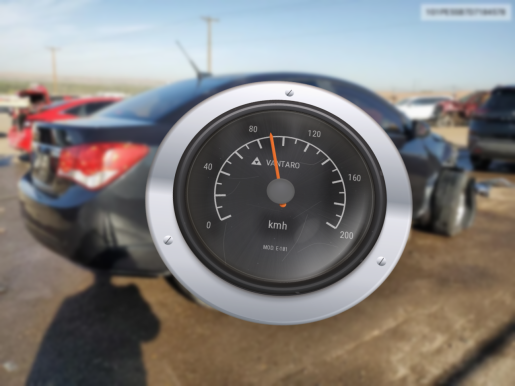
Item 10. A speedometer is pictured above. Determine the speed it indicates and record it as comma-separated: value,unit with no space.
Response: 90,km/h
